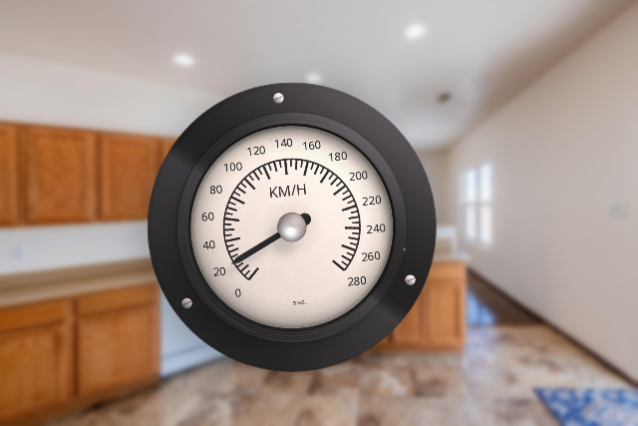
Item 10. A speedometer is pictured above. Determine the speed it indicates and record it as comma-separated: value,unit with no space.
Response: 20,km/h
